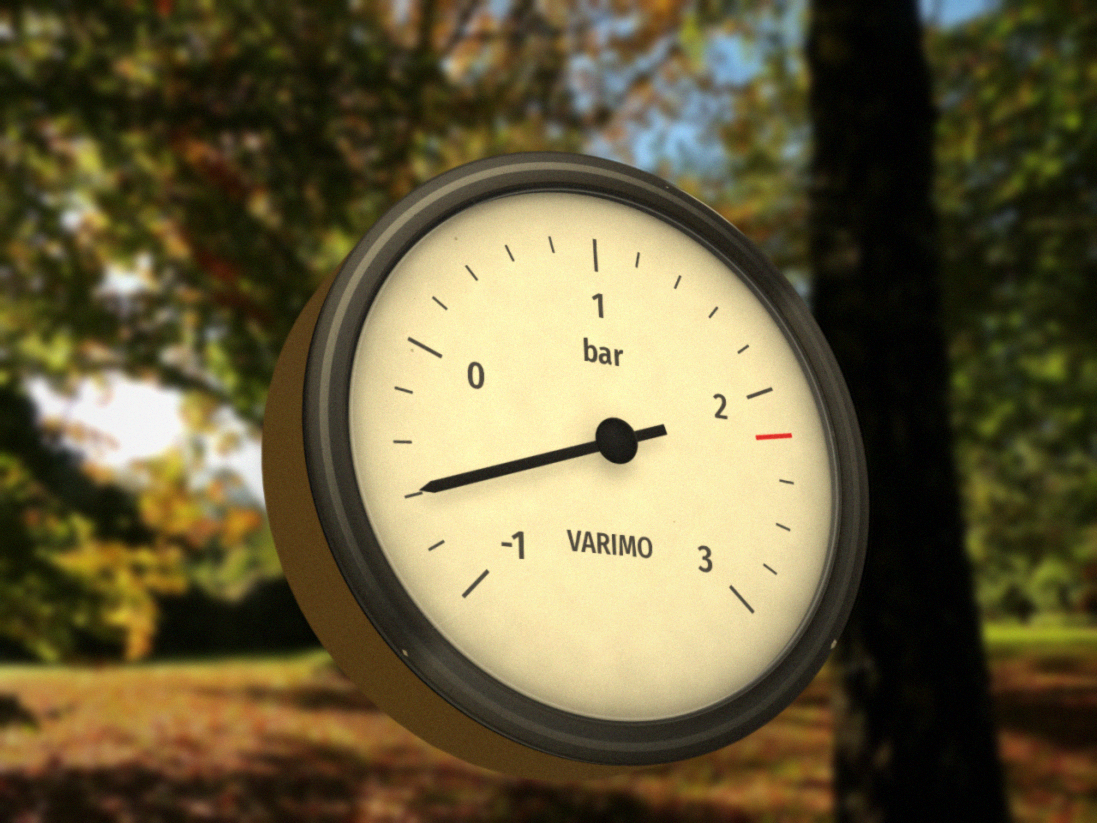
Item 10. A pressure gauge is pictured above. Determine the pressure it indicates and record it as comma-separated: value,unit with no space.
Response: -0.6,bar
